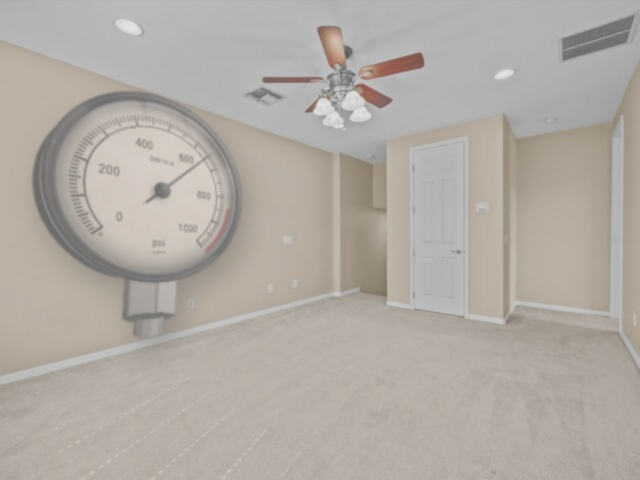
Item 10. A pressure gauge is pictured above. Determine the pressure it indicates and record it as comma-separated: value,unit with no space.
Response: 650,psi
